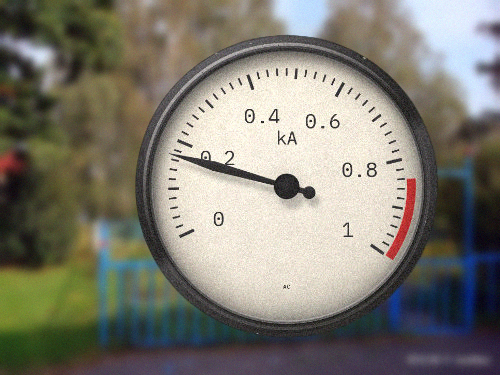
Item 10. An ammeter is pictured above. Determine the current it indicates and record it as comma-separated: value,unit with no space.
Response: 0.17,kA
